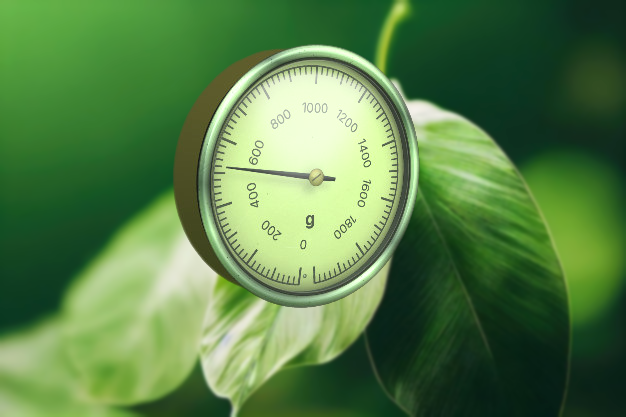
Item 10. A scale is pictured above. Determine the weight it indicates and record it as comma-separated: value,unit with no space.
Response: 520,g
